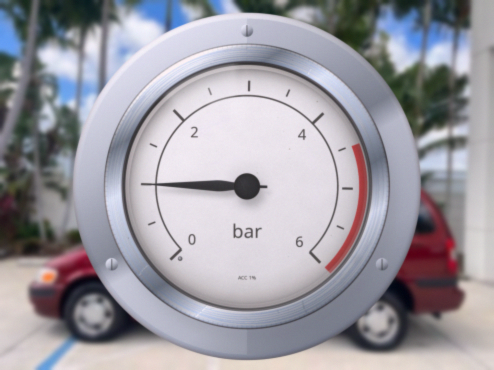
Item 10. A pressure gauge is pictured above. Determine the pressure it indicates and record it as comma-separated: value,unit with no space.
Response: 1,bar
